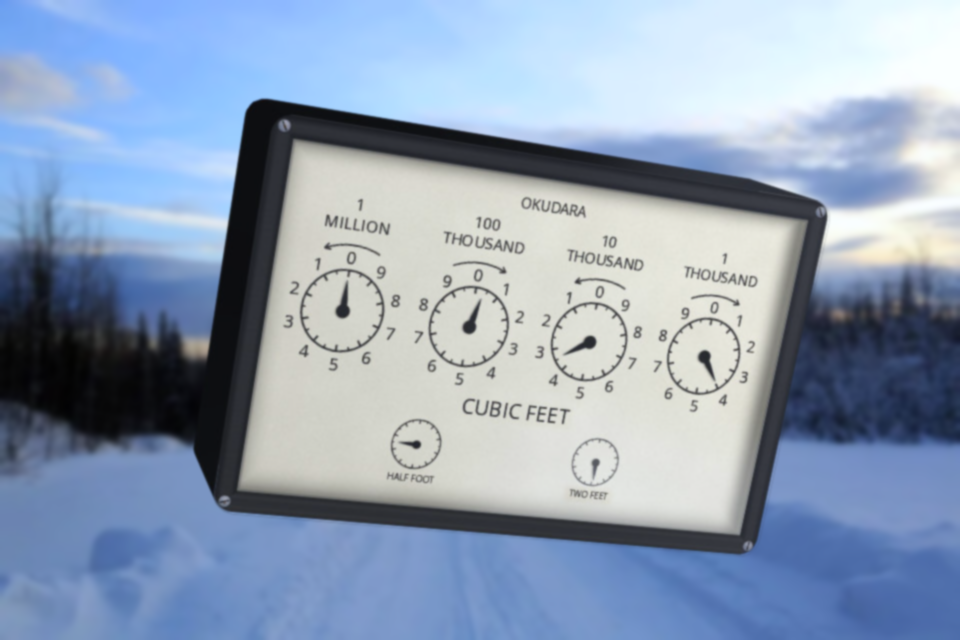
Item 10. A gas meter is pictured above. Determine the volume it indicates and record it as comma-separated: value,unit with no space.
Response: 3400,ft³
